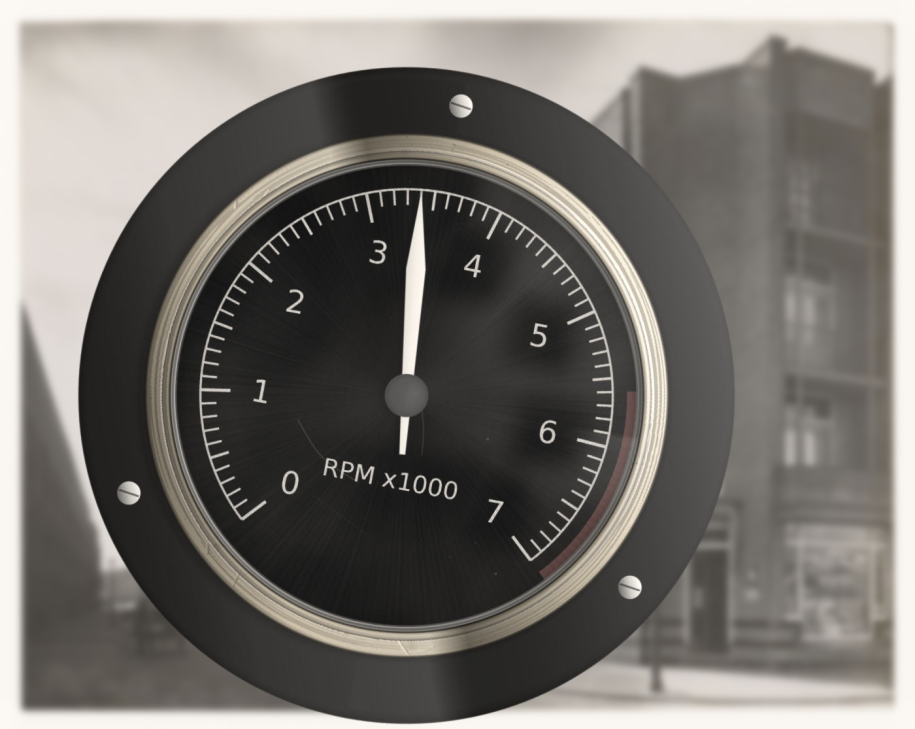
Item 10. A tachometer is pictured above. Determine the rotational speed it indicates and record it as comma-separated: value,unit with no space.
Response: 3400,rpm
